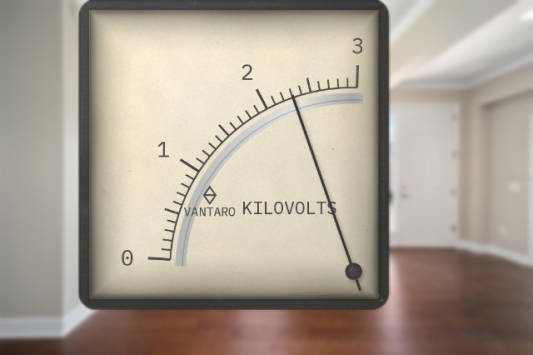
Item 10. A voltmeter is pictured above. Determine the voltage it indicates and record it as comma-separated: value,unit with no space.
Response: 2.3,kV
